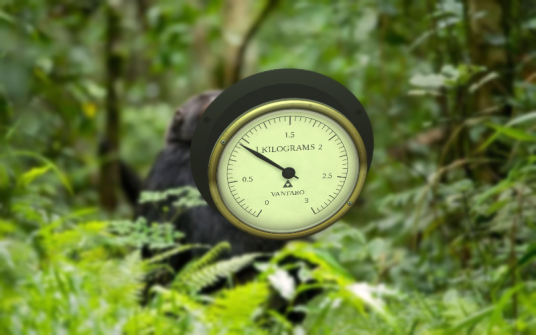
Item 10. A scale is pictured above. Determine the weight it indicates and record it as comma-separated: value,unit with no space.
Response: 0.95,kg
